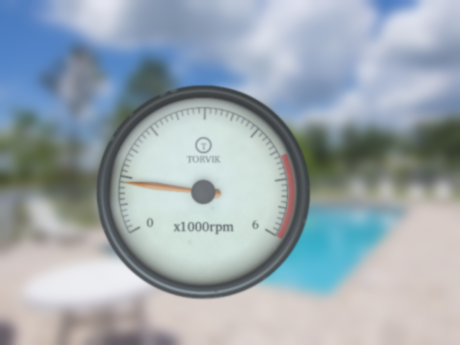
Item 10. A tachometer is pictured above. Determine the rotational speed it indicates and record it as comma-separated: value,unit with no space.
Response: 900,rpm
